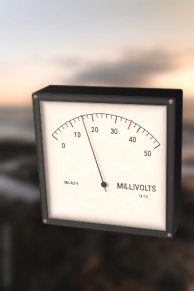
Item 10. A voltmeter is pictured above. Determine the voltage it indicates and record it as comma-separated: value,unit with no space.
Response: 16,mV
